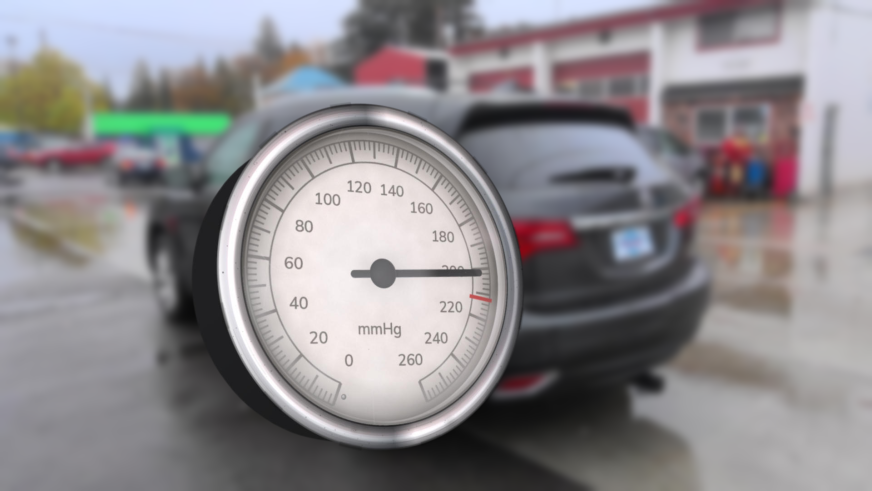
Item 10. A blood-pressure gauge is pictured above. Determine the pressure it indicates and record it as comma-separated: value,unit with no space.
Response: 202,mmHg
